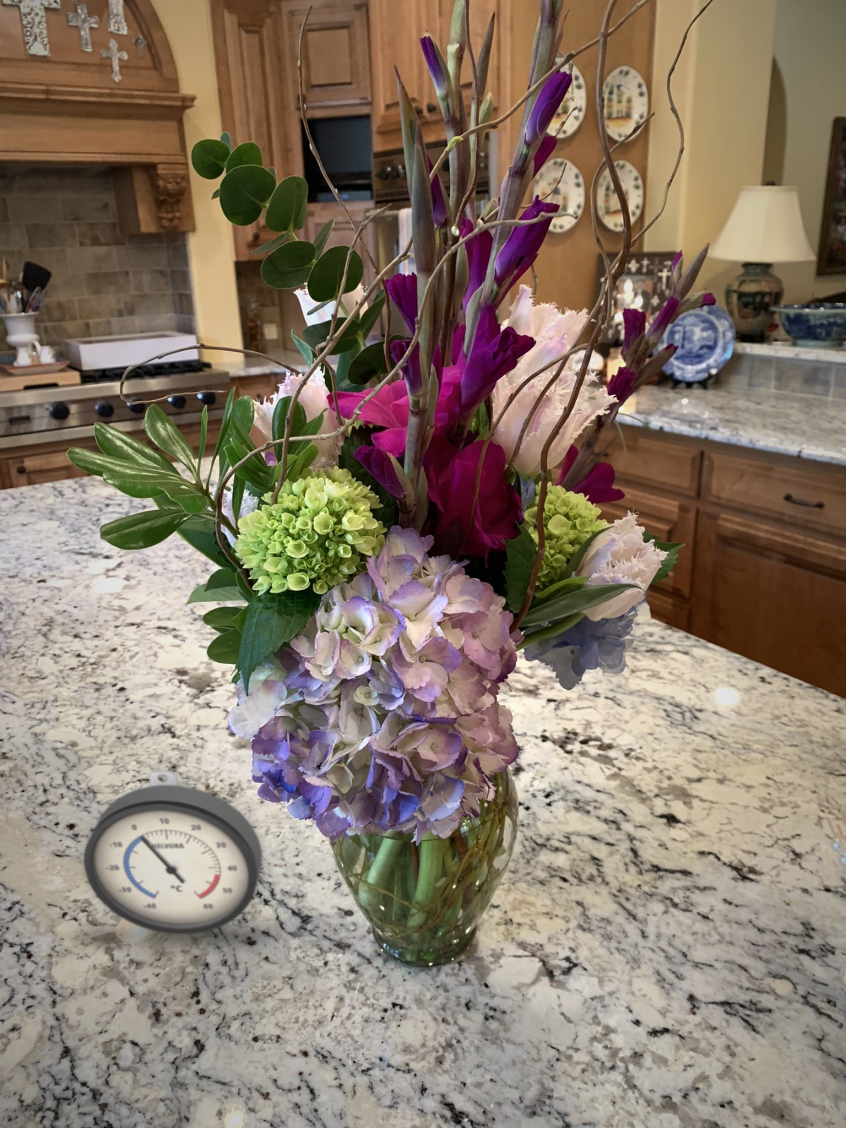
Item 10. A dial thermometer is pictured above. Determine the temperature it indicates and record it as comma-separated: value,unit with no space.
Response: 0,°C
